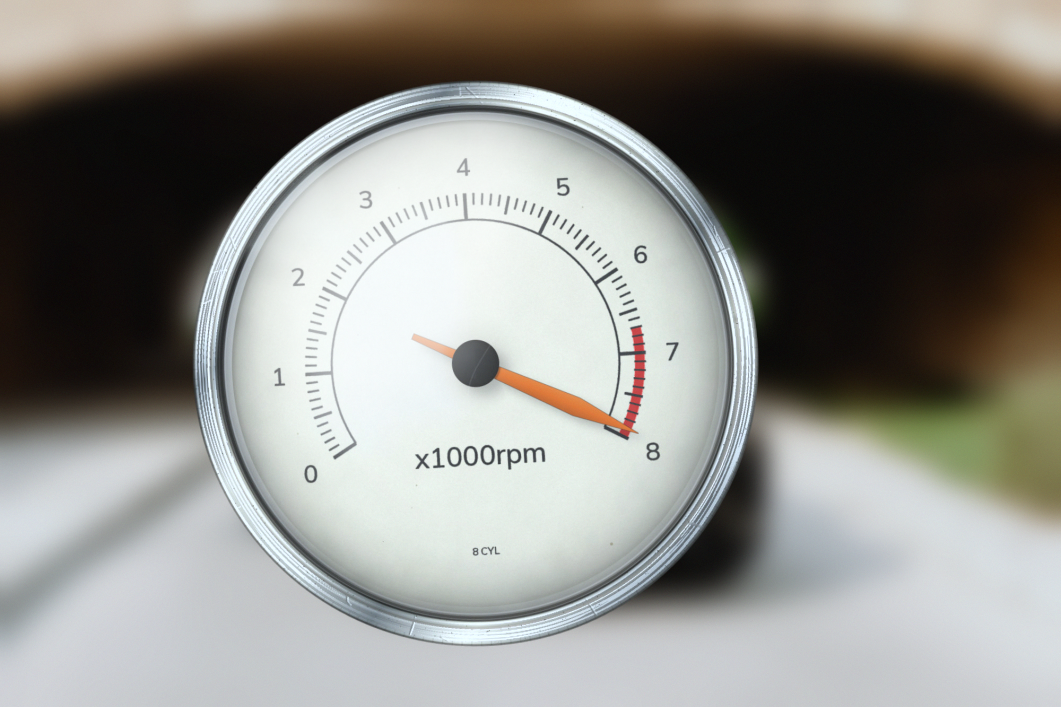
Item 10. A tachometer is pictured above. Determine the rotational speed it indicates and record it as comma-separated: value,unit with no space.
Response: 7900,rpm
